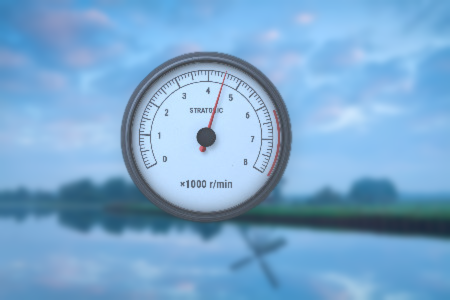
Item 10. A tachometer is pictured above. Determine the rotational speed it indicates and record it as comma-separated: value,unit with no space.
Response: 4500,rpm
